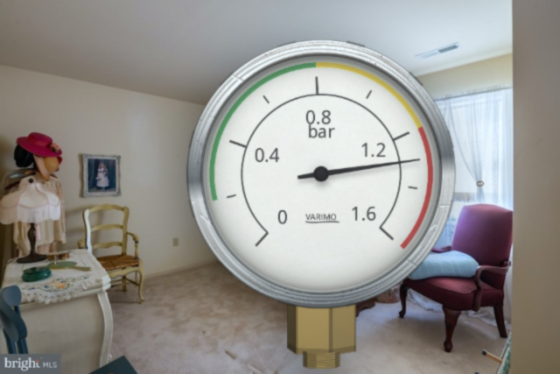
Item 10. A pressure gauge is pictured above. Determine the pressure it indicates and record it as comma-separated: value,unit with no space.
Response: 1.3,bar
